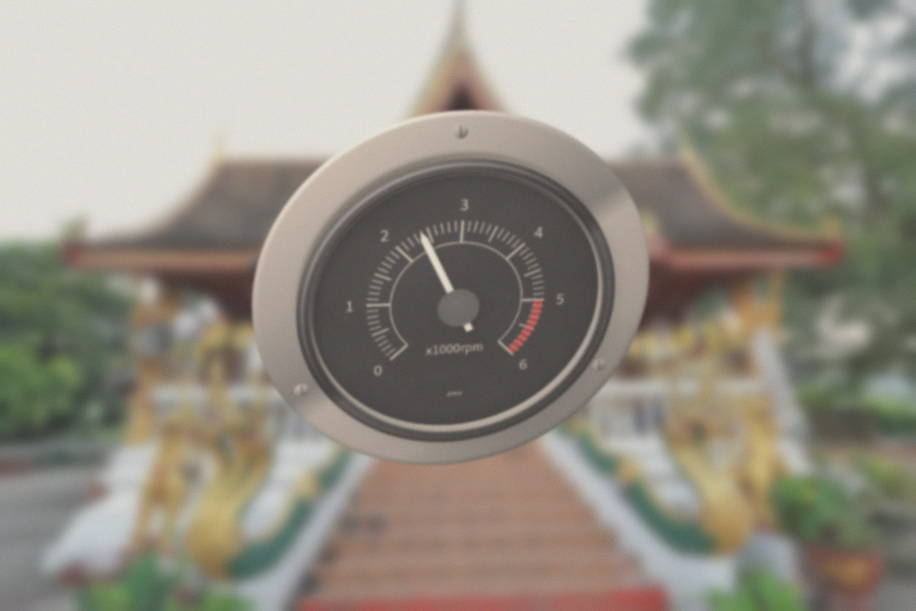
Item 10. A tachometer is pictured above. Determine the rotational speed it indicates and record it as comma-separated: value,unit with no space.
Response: 2400,rpm
